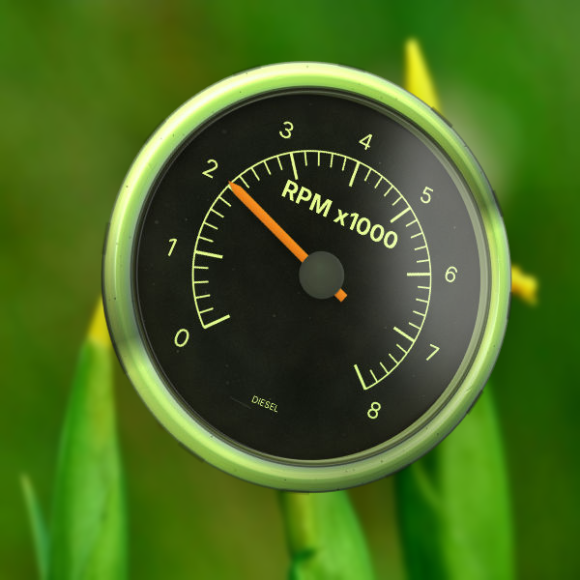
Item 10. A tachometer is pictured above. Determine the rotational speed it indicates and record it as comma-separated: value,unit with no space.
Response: 2000,rpm
